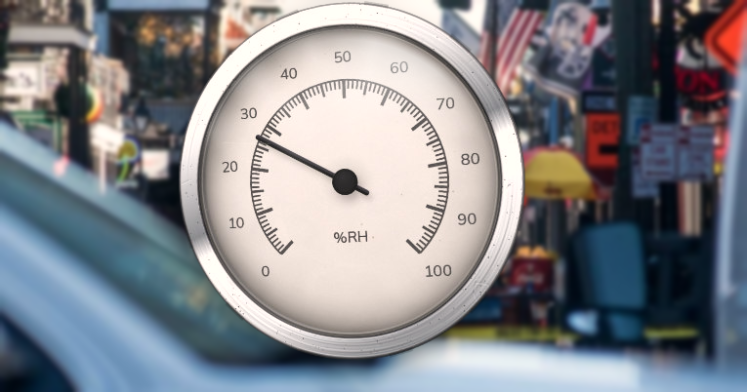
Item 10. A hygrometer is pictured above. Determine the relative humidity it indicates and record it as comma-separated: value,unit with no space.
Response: 27,%
